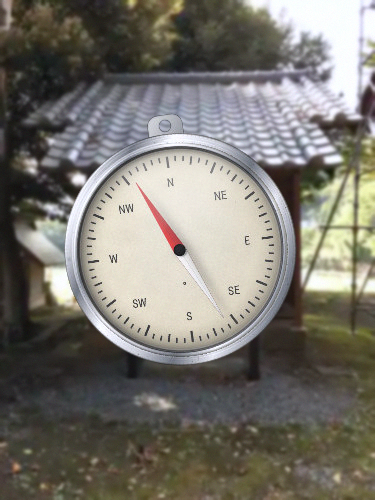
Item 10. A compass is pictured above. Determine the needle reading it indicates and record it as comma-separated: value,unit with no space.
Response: 335,°
